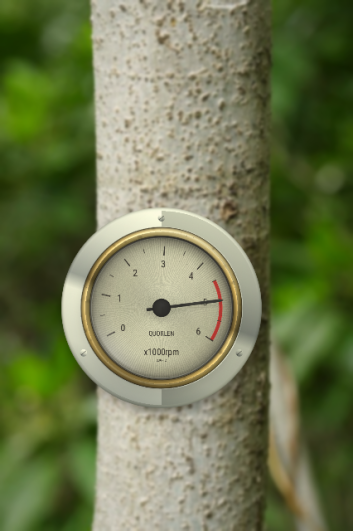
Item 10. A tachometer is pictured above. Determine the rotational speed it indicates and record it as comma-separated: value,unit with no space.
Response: 5000,rpm
